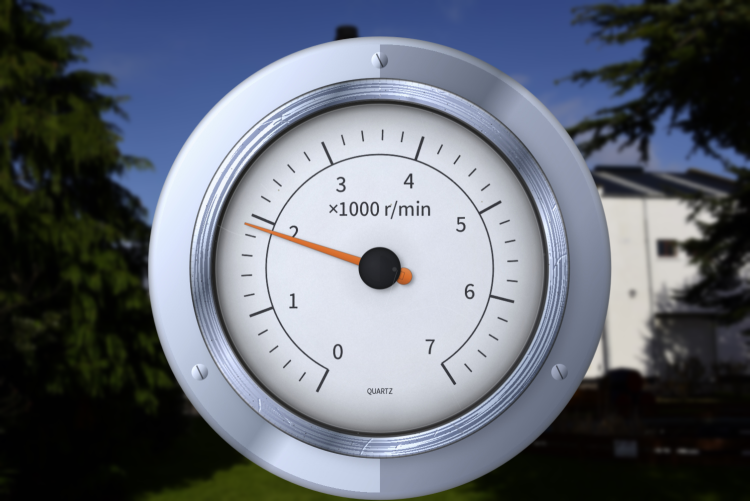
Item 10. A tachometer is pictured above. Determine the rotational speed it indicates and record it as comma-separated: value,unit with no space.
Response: 1900,rpm
